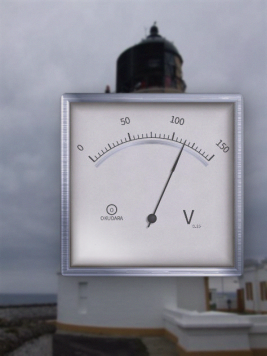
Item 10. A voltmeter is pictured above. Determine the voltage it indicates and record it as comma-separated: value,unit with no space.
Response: 115,V
